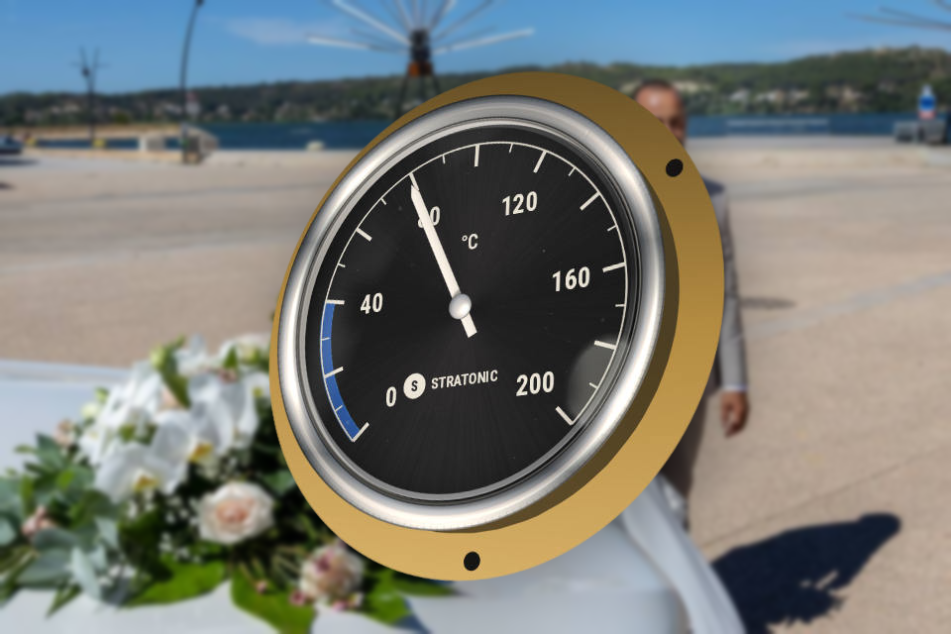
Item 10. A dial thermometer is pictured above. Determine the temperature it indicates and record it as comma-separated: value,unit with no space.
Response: 80,°C
